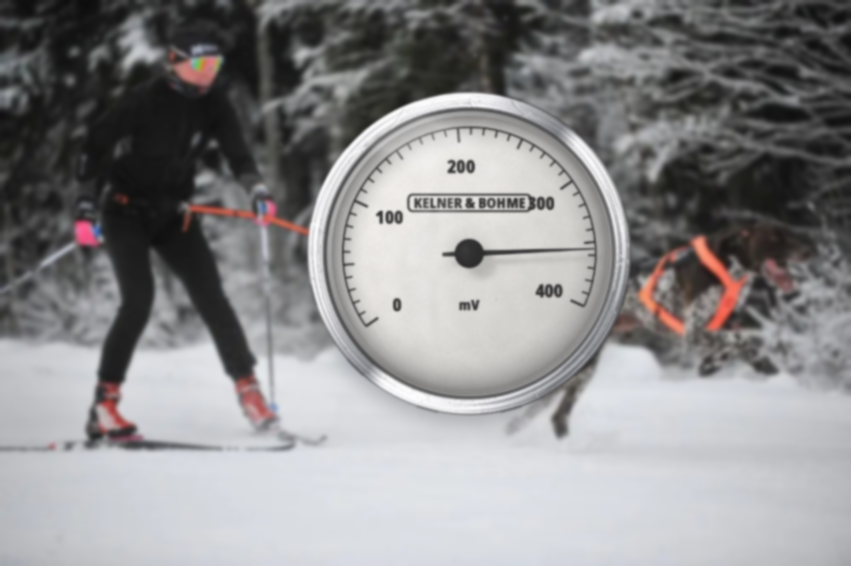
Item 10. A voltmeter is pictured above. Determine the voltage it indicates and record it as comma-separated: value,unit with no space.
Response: 355,mV
